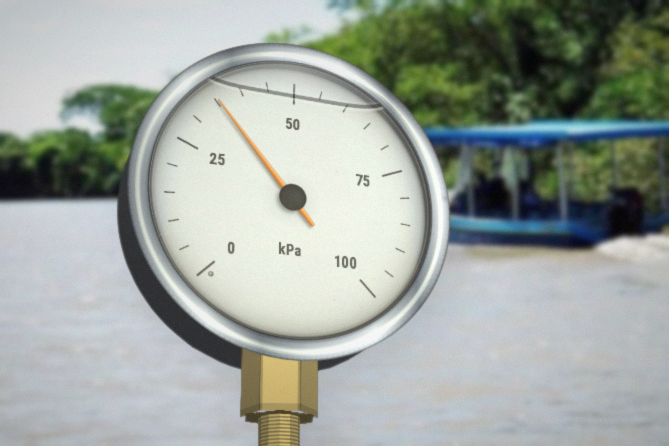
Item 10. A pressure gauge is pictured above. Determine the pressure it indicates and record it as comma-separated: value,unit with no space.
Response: 35,kPa
